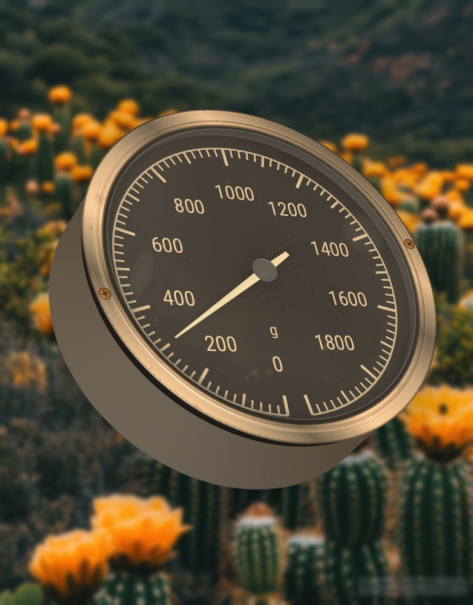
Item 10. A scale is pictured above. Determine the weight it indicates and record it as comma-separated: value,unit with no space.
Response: 300,g
